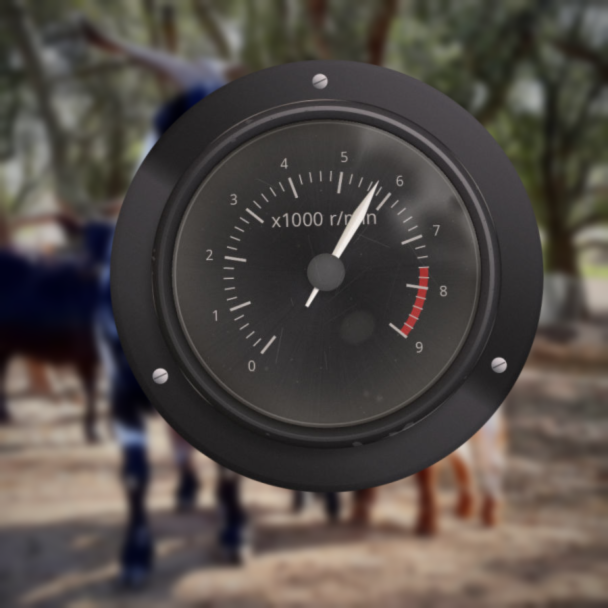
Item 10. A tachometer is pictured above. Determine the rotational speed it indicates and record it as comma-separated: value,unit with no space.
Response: 5700,rpm
